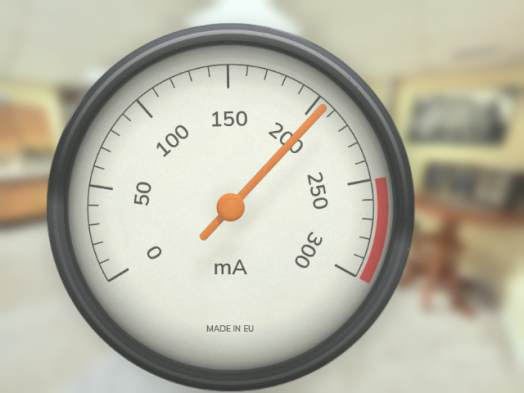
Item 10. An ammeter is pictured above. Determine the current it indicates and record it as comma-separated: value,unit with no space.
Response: 205,mA
